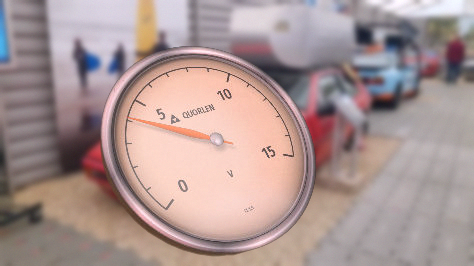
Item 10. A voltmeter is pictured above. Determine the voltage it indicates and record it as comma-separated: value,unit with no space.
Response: 4,V
